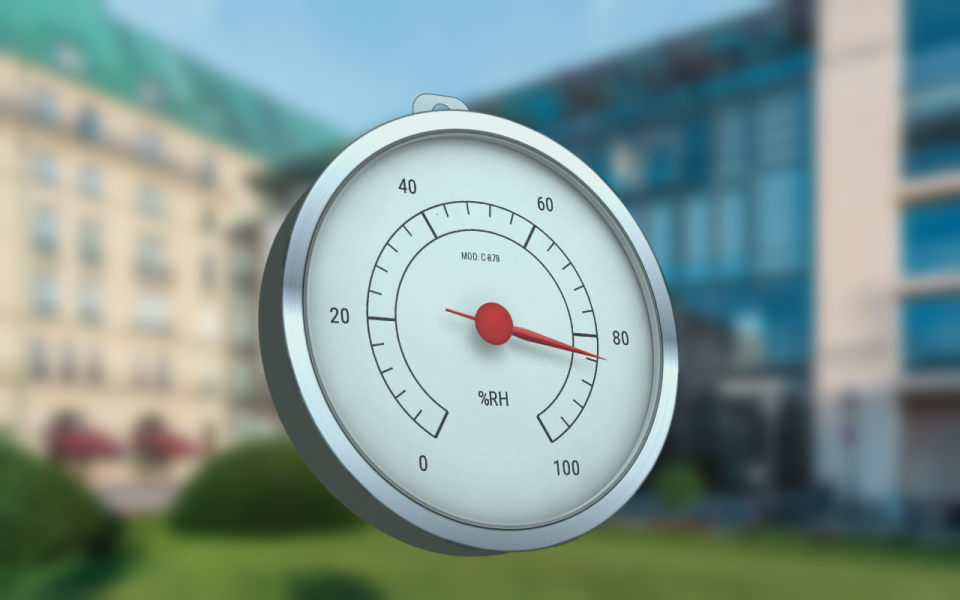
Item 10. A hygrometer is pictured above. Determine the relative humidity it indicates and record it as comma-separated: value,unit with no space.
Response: 84,%
